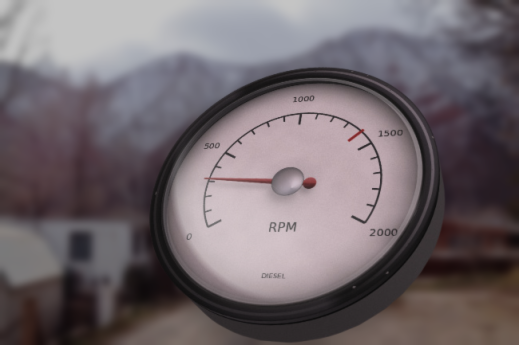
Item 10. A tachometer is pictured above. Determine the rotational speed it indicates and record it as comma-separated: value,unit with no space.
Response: 300,rpm
